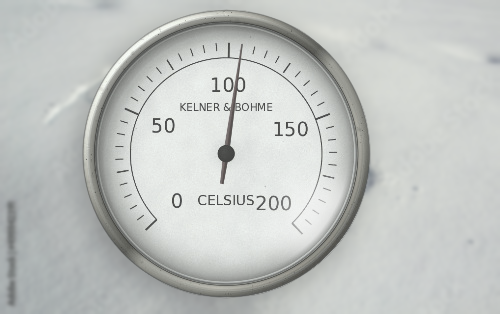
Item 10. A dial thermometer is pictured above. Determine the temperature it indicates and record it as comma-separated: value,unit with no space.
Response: 105,°C
